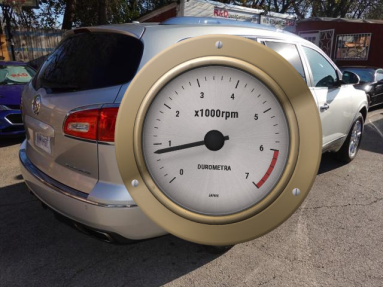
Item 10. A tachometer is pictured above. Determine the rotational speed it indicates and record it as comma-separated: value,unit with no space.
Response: 800,rpm
